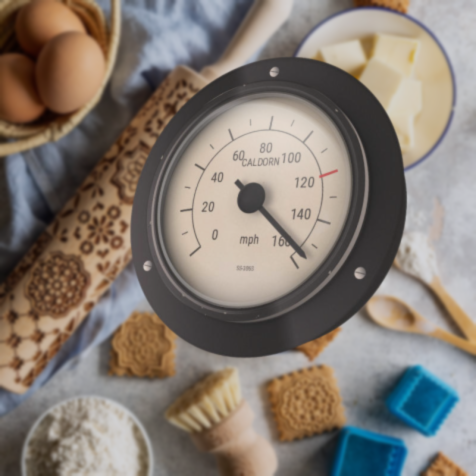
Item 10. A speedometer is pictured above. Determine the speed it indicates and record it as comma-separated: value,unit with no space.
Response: 155,mph
